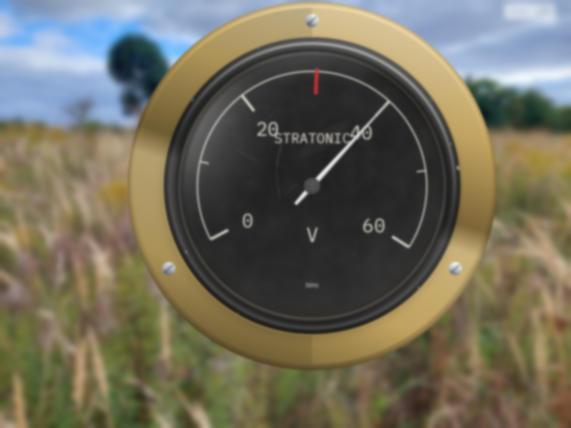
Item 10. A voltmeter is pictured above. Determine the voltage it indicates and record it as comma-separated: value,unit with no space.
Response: 40,V
